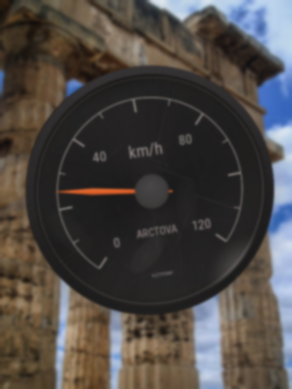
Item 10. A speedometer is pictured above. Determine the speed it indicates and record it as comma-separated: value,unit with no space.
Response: 25,km/h
